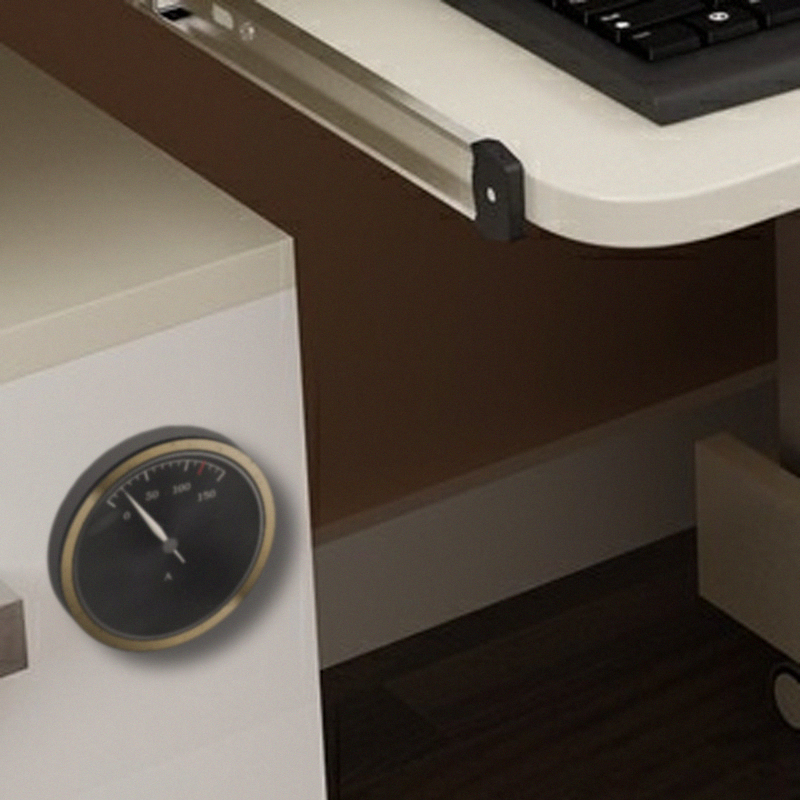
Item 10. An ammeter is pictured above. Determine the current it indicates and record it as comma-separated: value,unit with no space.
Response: 20,A
